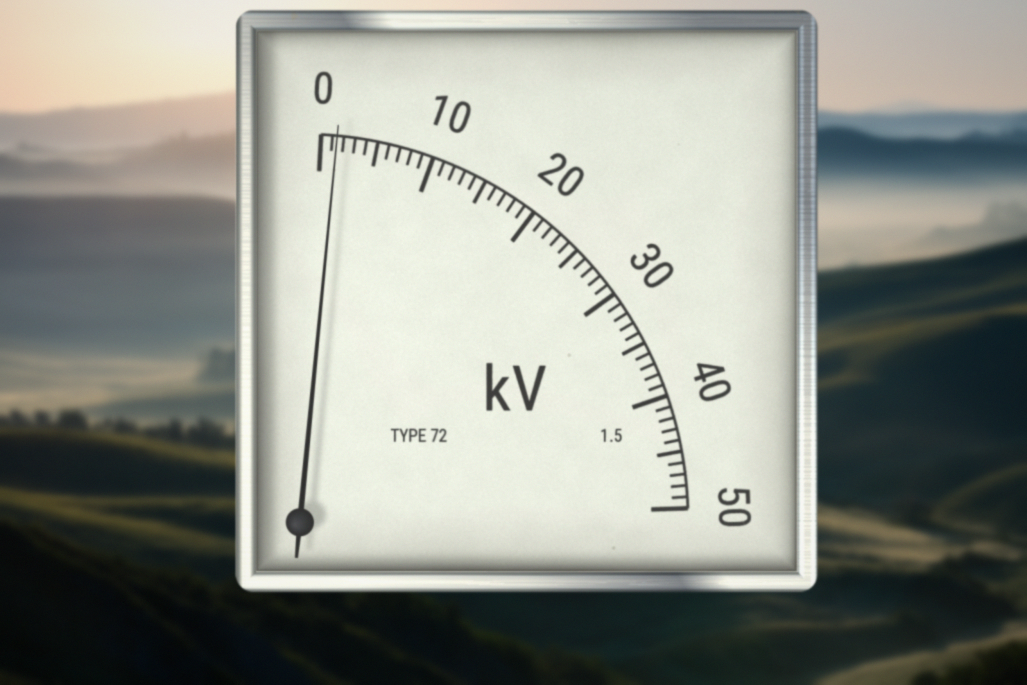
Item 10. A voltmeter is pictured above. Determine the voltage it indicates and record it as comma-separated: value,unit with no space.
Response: 1.5,kV
